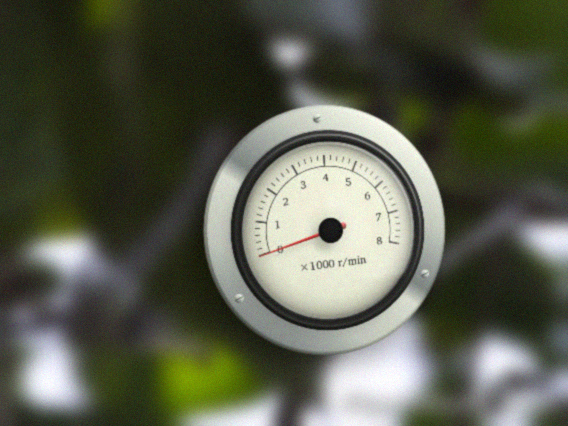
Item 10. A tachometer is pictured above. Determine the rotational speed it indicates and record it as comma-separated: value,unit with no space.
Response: 0,rpm
